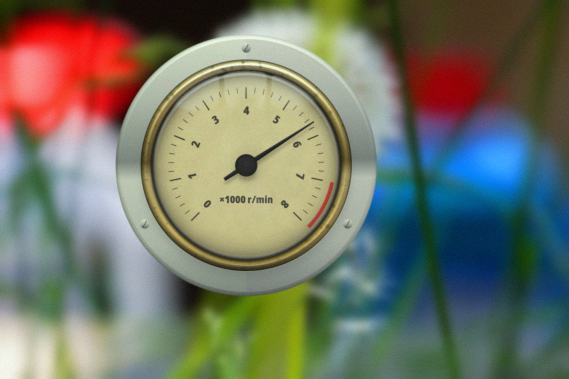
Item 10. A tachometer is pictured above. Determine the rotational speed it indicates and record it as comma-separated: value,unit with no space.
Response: 5700,rpm
